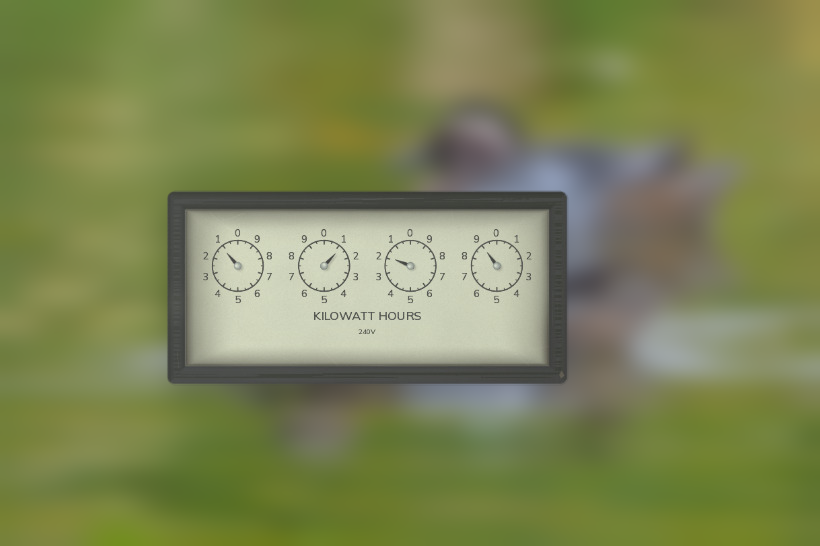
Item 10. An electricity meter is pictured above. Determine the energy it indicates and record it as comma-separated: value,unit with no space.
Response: 1119,kWh
